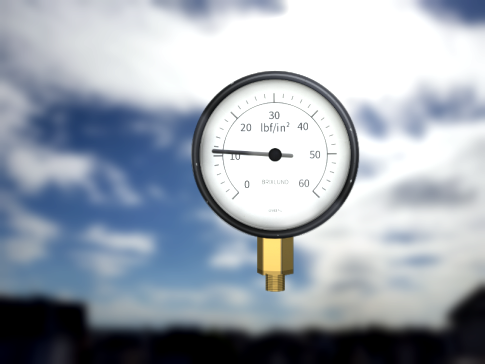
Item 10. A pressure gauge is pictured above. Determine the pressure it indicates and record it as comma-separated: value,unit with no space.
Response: 11,psi
